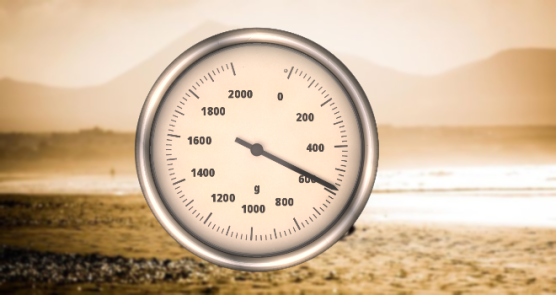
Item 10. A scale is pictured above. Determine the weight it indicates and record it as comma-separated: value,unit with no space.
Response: 580,g
